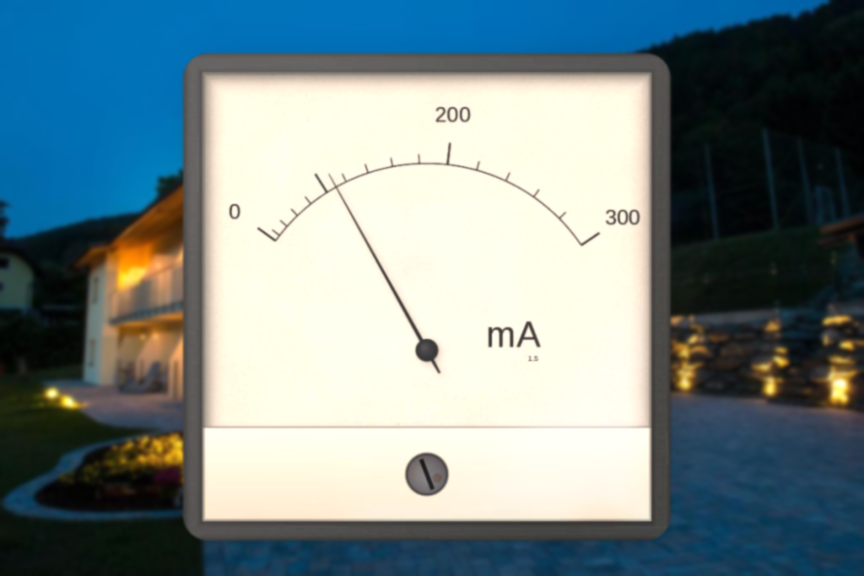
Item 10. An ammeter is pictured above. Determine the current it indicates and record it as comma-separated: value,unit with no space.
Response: 110,mA
